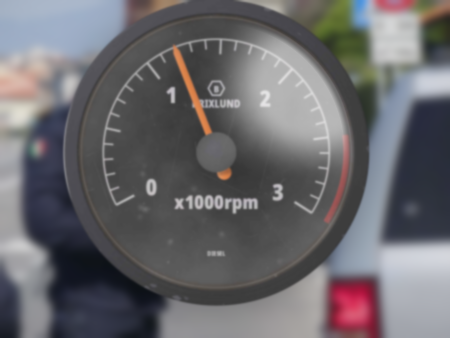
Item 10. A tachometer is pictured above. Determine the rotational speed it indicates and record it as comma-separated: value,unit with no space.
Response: 1200,rpm
